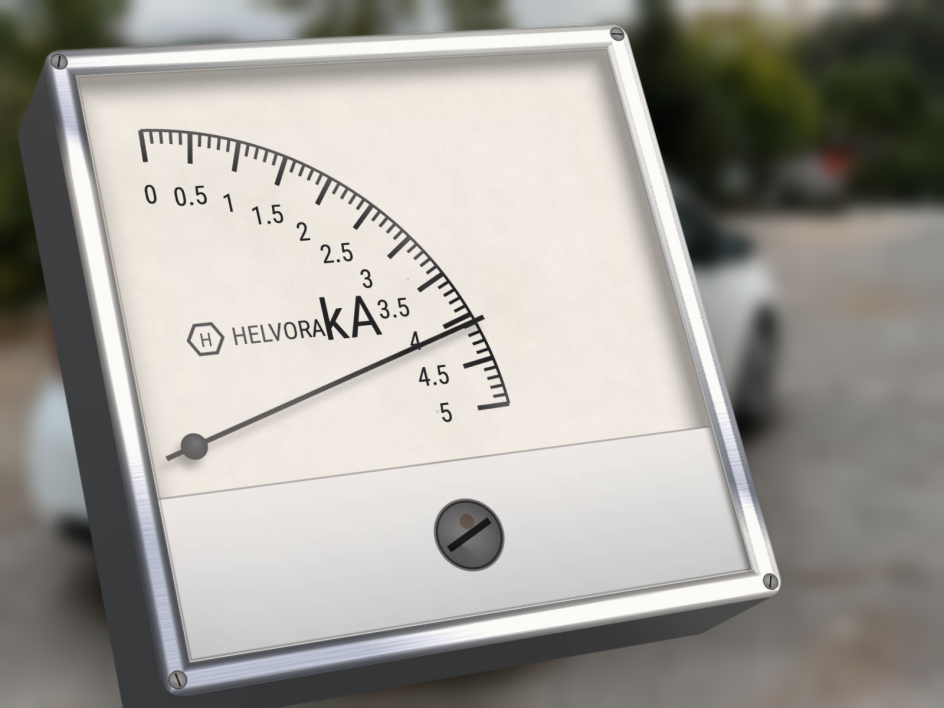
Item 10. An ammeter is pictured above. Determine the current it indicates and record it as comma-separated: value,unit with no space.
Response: 4.1,kA
